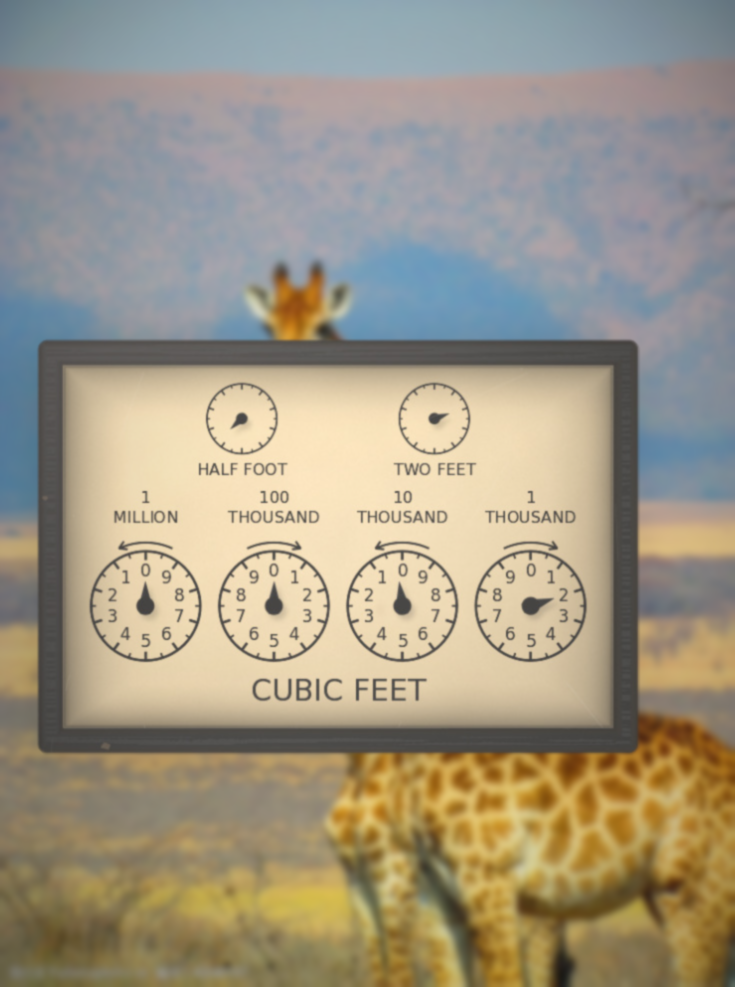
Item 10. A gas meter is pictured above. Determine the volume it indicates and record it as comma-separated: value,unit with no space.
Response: 200,ft³
